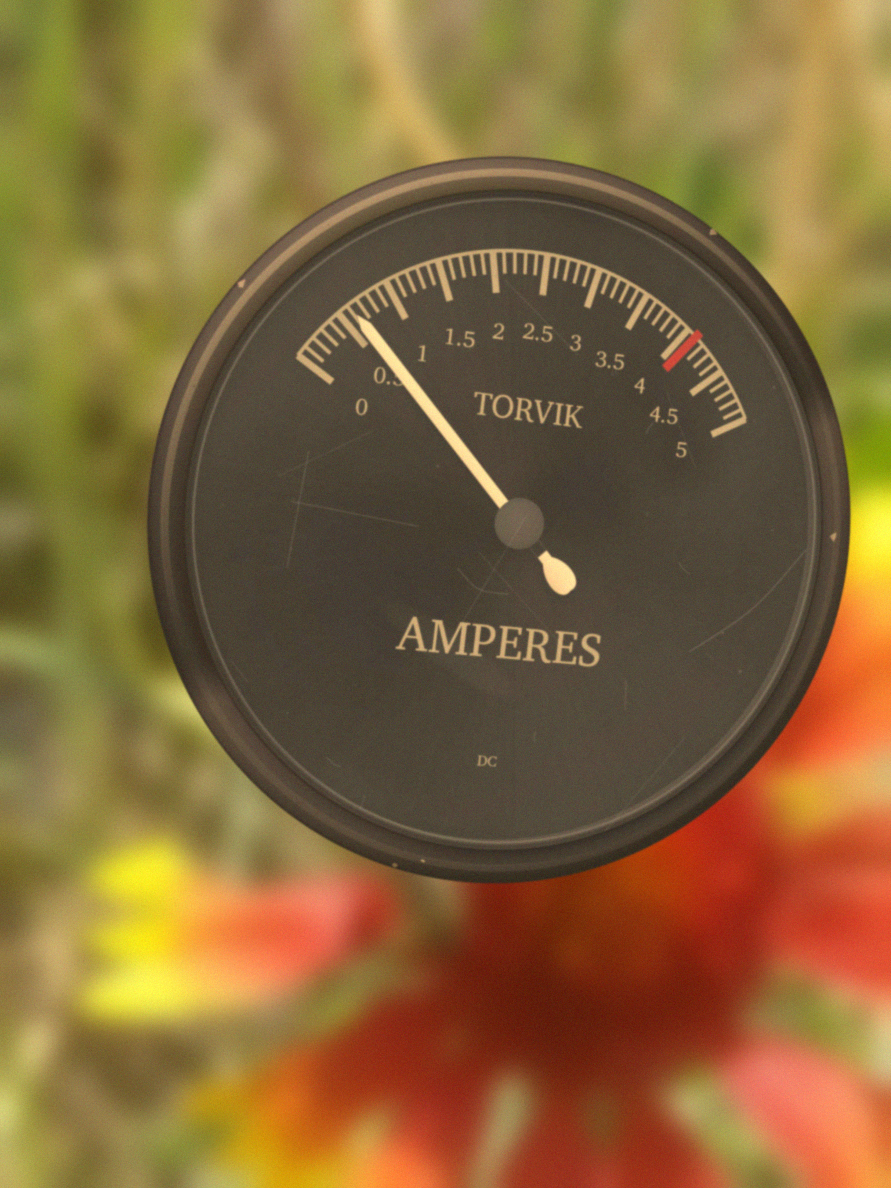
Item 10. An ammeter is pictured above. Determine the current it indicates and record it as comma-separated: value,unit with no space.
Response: 0.6,A
